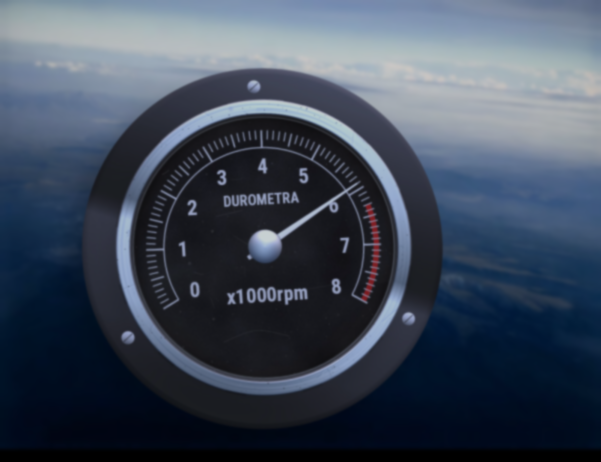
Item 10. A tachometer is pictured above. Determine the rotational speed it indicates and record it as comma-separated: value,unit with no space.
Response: 5900,rpm
